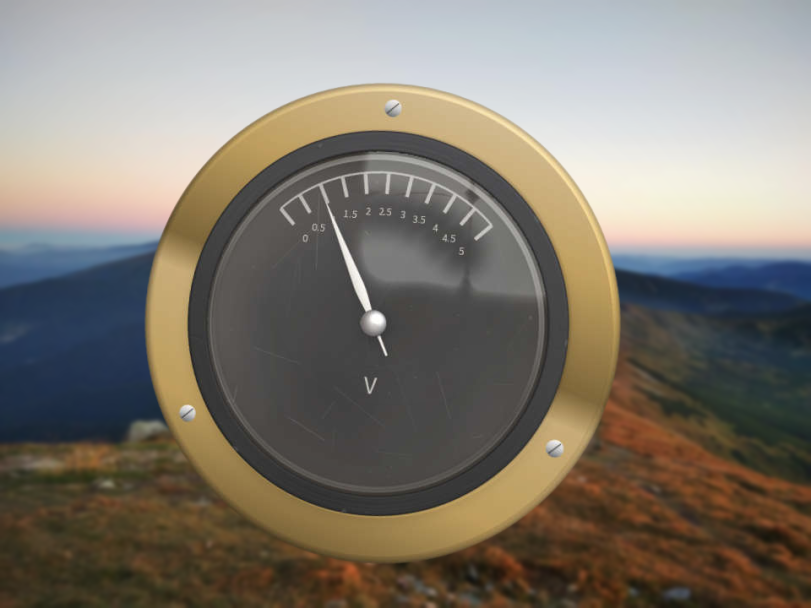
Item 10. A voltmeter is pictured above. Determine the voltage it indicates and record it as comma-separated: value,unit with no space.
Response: 1,V
